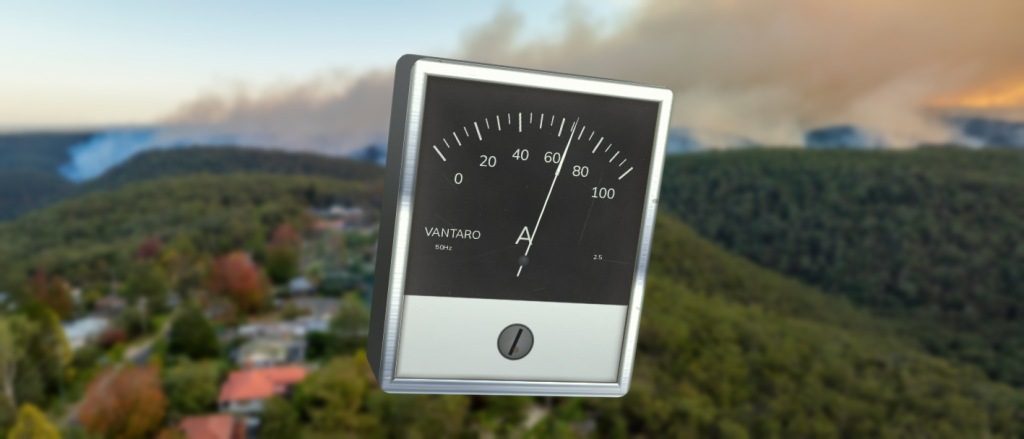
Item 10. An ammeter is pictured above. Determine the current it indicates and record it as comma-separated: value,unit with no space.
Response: 65,A
